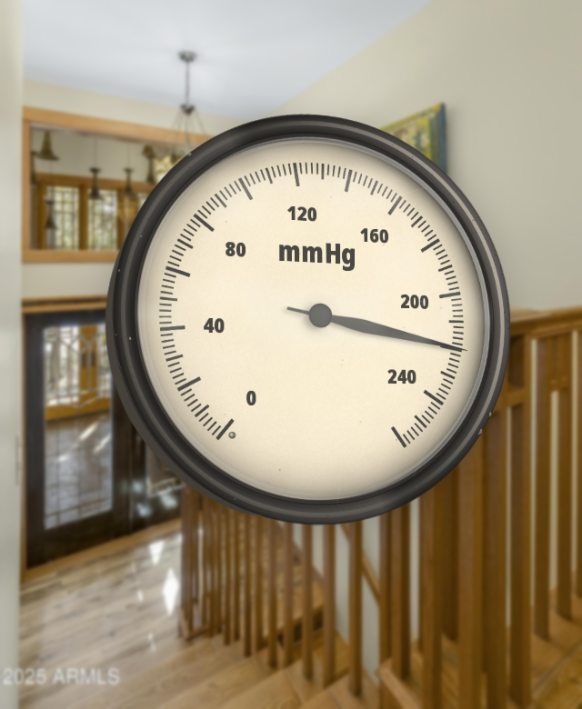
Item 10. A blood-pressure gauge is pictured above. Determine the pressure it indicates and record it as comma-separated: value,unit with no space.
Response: 220,mmHg
